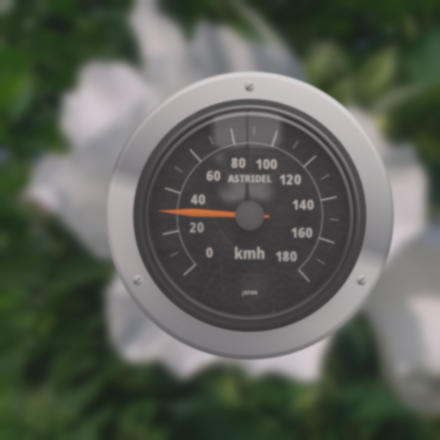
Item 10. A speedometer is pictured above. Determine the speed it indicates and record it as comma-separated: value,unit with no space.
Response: 30,km/h
